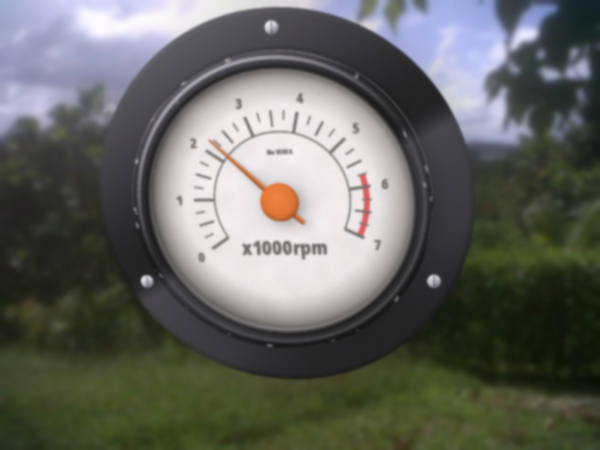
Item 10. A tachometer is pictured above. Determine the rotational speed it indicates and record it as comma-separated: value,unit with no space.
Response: 2250,rpm
